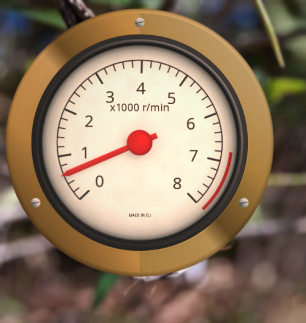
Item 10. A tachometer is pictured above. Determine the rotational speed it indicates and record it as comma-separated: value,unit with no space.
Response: 600,rpm
